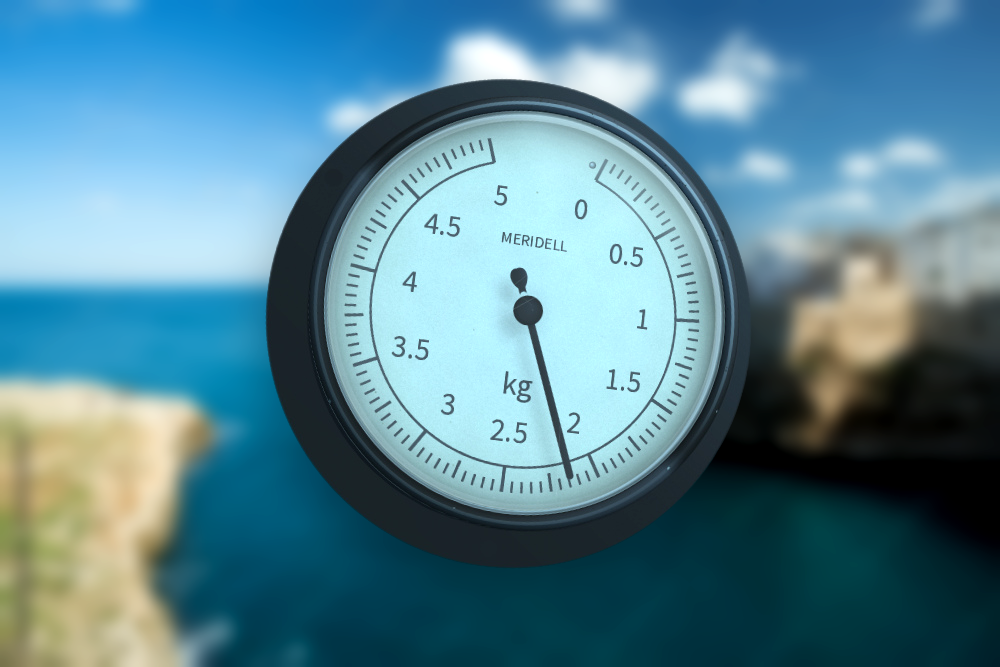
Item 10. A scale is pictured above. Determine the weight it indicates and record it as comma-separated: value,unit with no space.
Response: 2.15,kg
